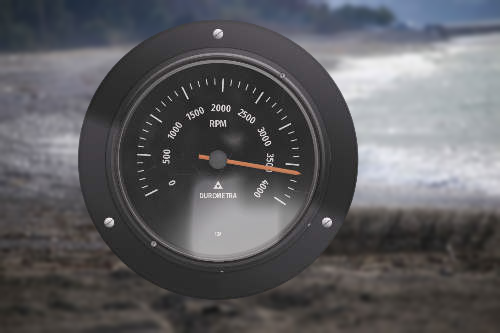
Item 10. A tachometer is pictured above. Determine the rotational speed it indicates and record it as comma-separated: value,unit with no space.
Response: 3600,rpm
